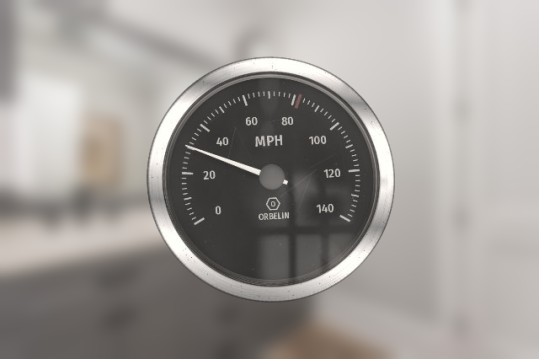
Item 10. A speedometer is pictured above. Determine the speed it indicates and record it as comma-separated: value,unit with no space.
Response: 30,mph
